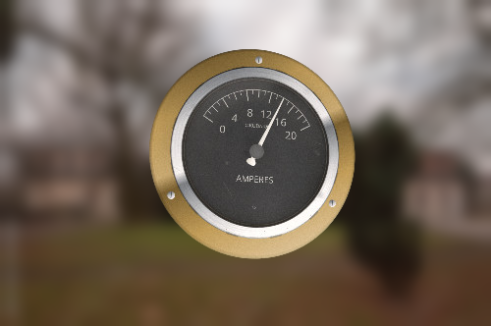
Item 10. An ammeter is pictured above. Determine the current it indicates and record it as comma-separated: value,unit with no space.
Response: 14,A
